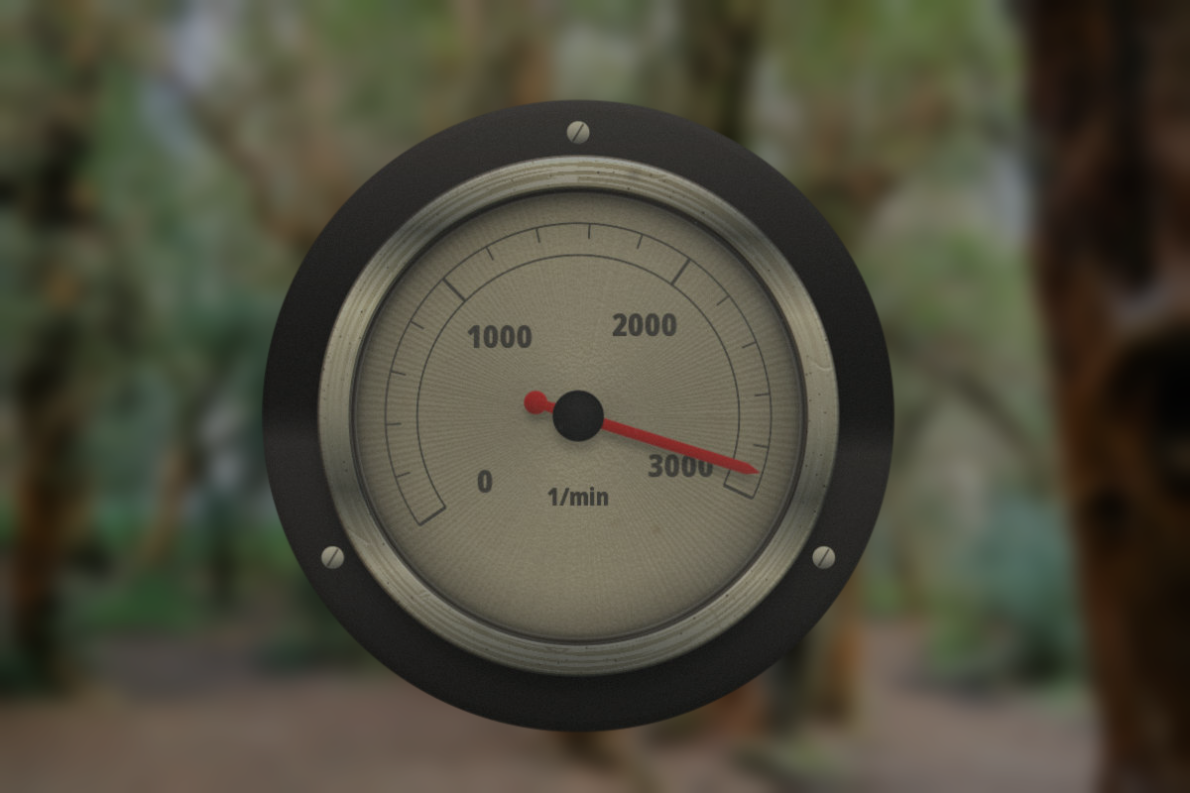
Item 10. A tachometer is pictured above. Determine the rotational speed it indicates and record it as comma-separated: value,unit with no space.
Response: 2900,rpm
